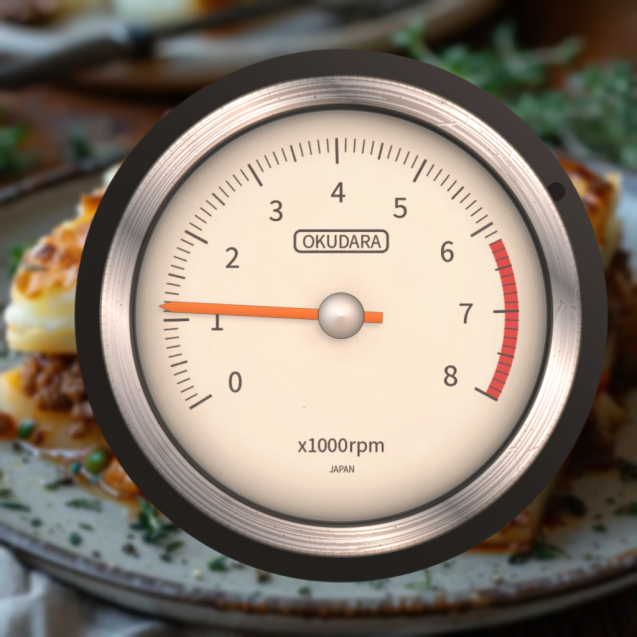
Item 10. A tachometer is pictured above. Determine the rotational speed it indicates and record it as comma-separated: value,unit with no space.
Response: 1150,rpm
